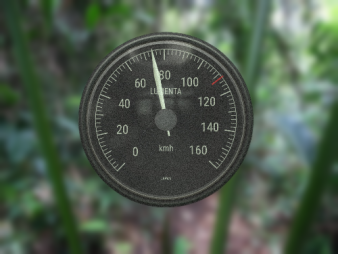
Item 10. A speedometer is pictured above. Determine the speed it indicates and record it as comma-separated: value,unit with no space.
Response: 74,km/h
